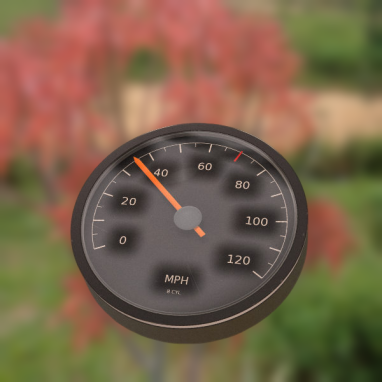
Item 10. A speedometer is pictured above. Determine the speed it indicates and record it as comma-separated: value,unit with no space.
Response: 35,mph
